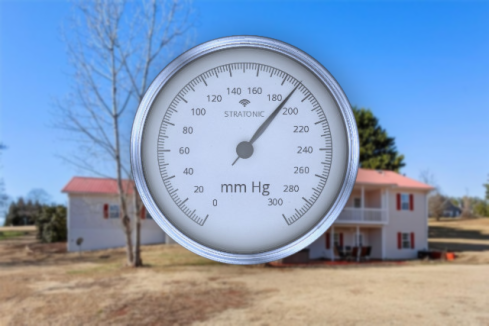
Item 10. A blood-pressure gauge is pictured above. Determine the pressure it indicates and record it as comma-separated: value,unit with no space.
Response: 190,mmHg
